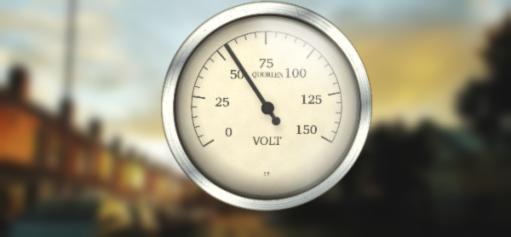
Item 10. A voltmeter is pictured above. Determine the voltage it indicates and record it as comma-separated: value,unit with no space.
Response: 55,V
